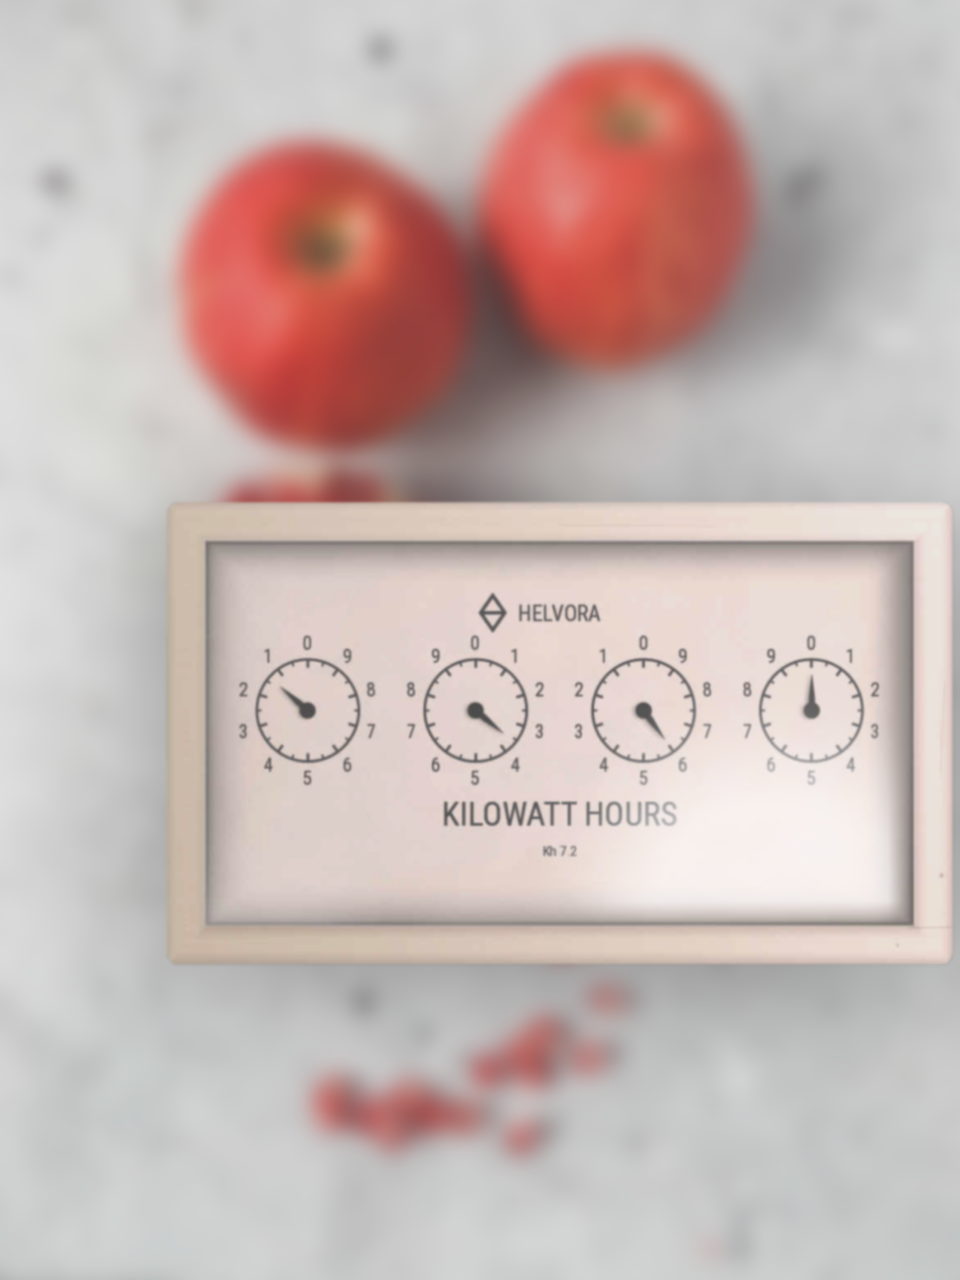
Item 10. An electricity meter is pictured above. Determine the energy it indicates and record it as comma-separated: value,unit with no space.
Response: 1360,kWh
